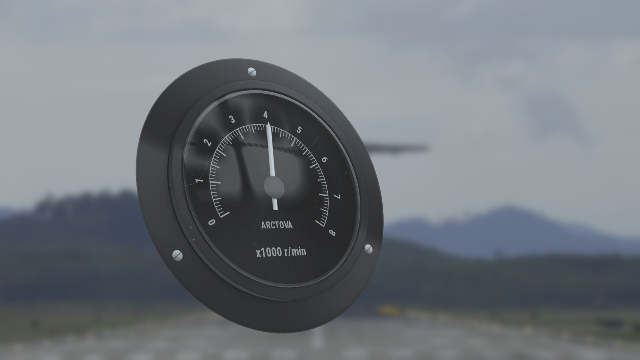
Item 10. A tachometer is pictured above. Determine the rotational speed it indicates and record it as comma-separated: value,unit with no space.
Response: 4000,rpm
